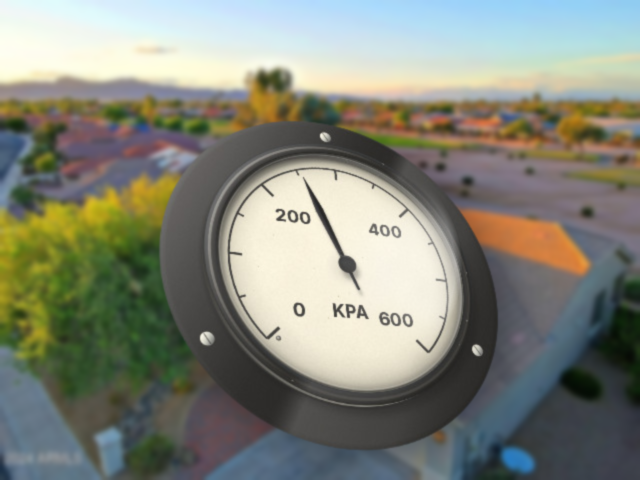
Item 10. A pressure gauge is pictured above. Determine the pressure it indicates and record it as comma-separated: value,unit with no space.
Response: 250,kPa
